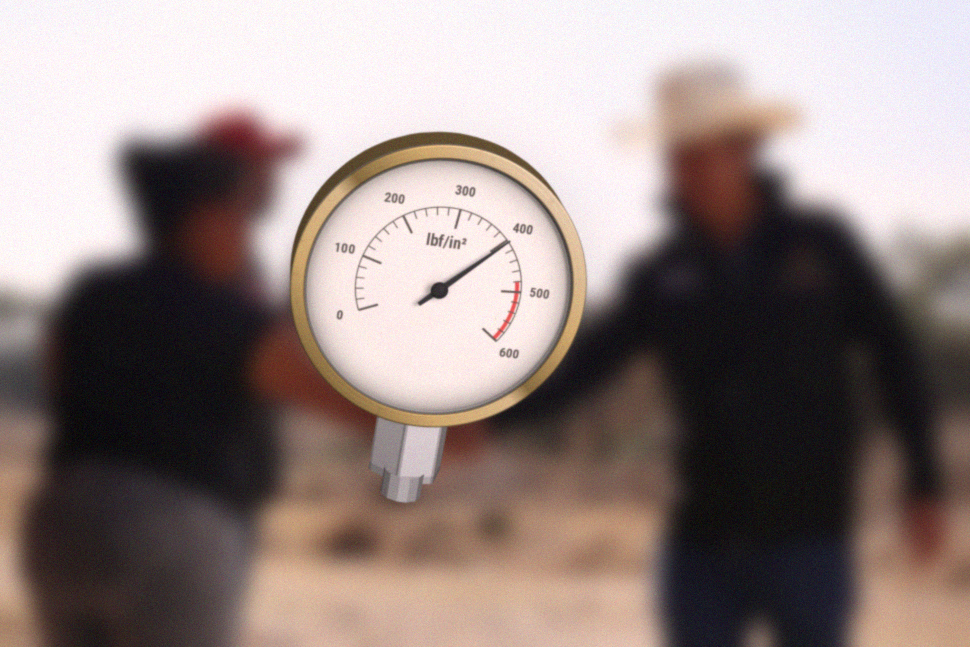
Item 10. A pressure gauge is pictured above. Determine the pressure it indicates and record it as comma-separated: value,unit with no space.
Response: 400,psi
